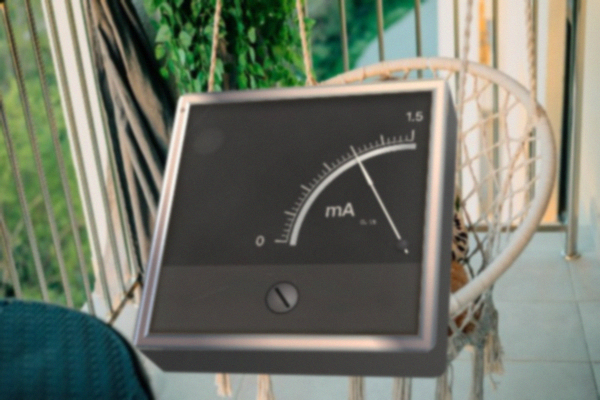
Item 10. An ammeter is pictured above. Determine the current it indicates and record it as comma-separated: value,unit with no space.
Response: 1,mA
